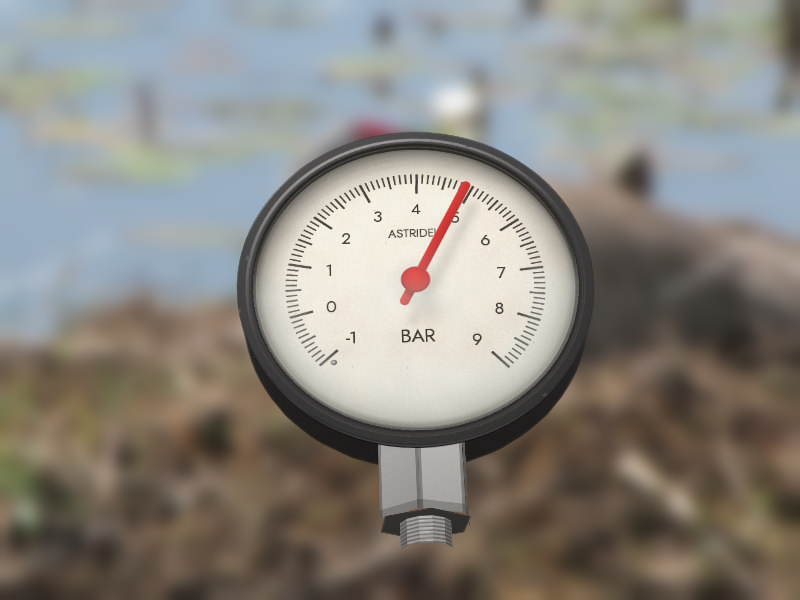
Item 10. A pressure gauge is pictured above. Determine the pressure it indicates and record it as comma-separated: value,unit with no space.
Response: 4.9,bar
